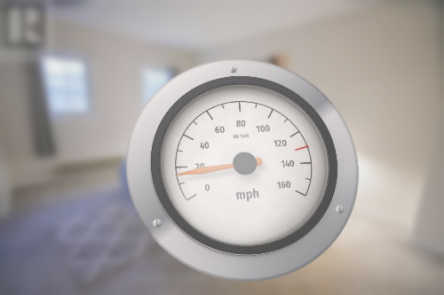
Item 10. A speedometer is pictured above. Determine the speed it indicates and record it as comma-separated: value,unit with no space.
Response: 15,mph
